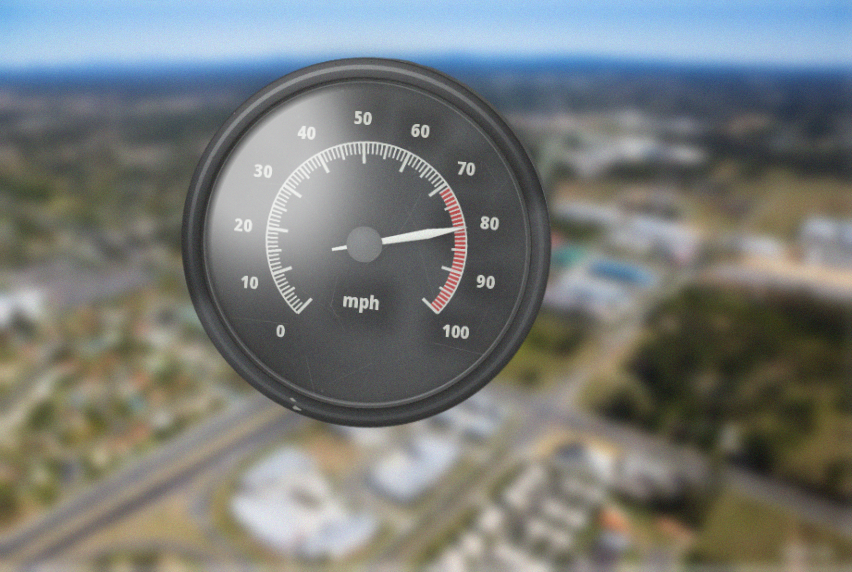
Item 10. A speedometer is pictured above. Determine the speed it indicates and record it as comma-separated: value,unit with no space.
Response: 80,mph
